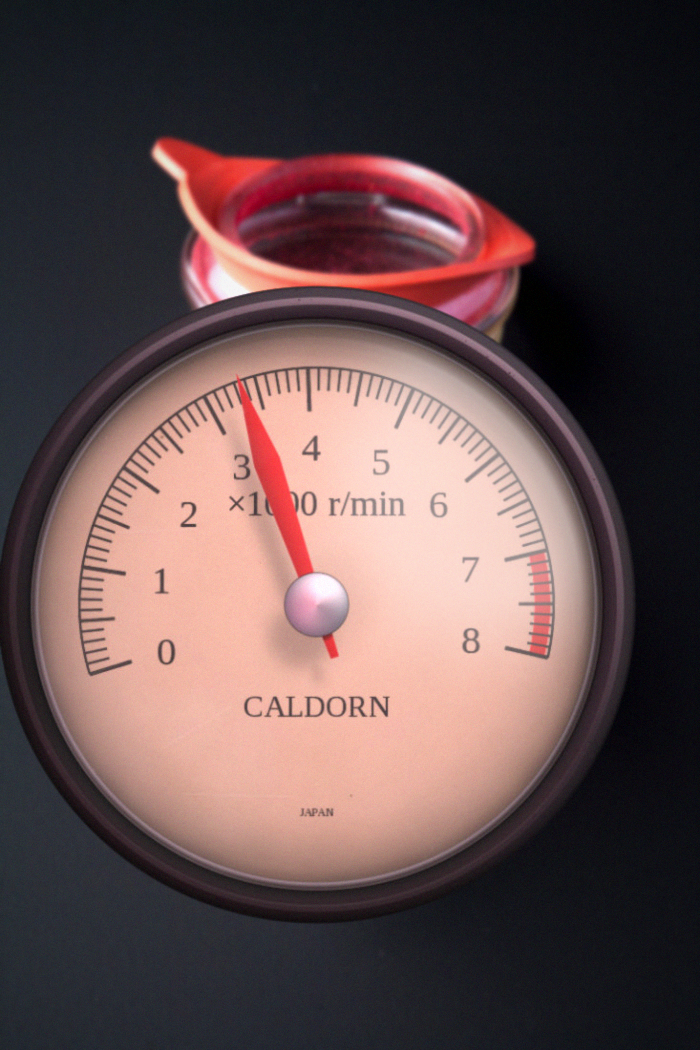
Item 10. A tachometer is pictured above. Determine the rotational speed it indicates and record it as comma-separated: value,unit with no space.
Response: 3350,rpm
